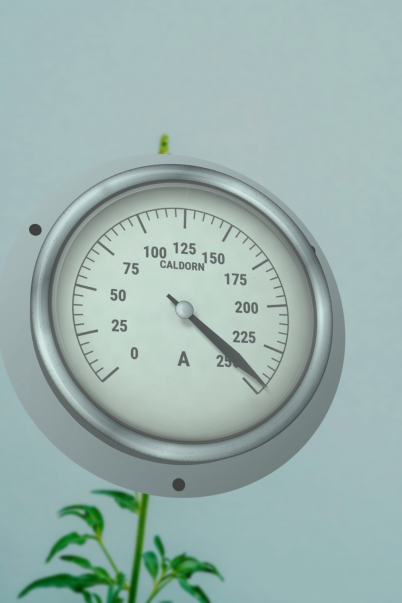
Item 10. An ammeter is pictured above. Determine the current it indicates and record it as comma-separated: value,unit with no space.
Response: 245,A
